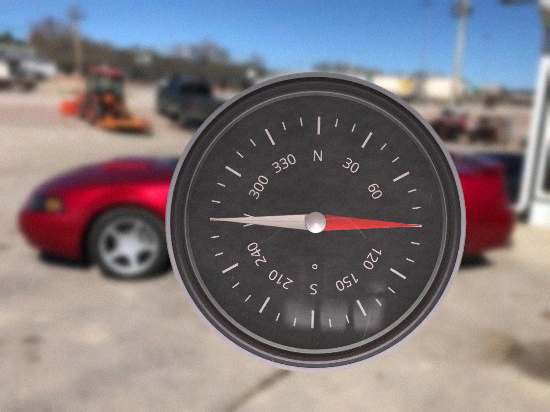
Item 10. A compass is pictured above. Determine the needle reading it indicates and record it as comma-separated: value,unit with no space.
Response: 90,°
